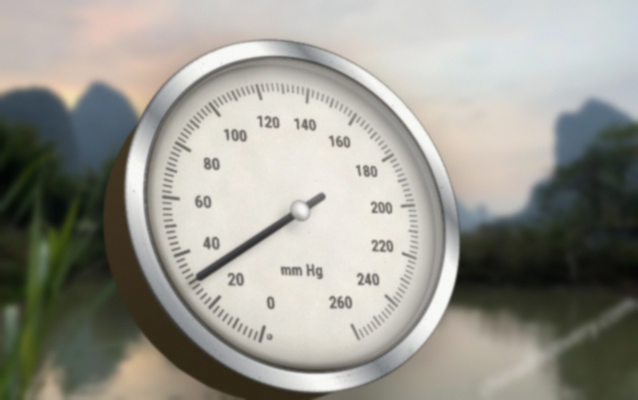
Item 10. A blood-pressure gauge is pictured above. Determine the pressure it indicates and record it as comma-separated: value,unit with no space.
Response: 30,mmHg
